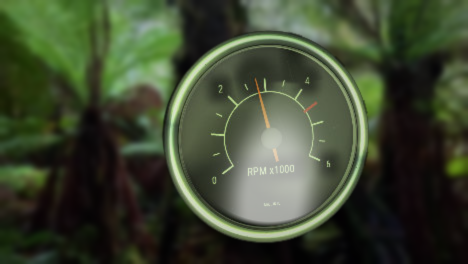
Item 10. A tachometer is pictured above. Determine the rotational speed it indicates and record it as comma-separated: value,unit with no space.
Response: 2750,rpm
